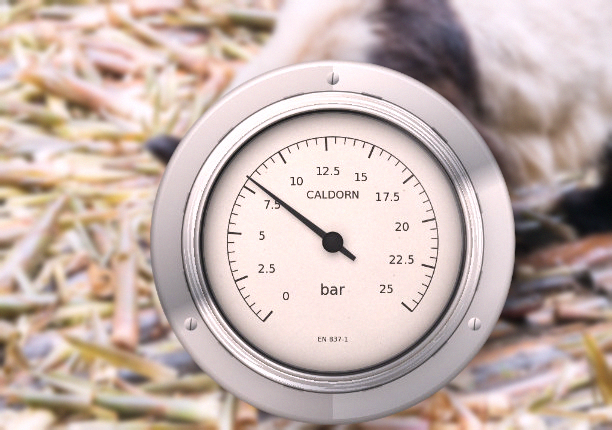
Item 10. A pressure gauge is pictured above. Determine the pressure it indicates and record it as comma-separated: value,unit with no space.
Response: 8,bar
